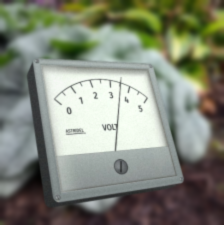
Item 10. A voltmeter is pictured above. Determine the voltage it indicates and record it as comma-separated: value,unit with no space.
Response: 3.5,V
